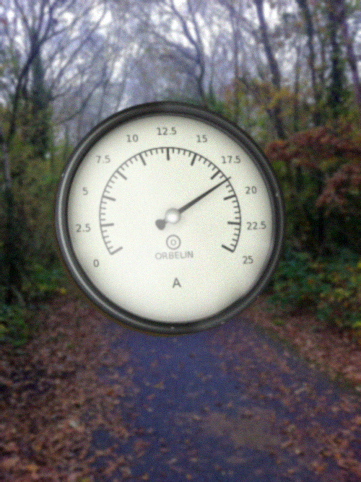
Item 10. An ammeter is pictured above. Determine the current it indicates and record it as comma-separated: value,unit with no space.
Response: 18.5,A
